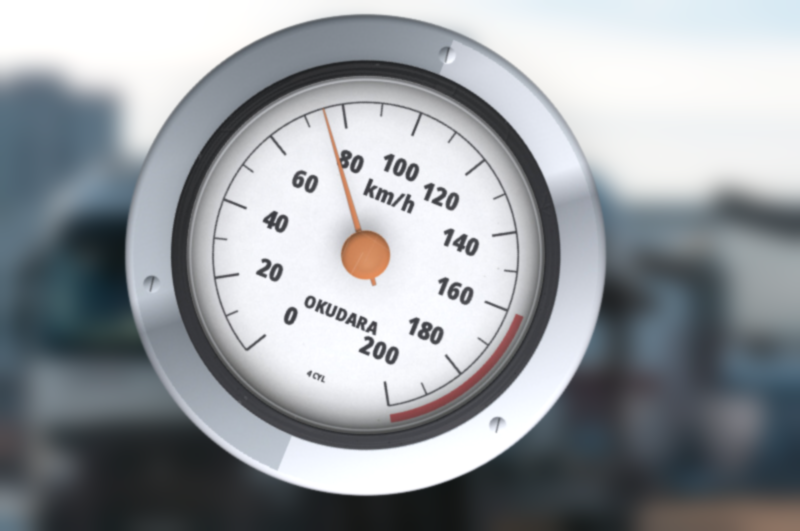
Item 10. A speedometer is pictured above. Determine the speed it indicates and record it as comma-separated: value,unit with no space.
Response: 75,km/h
